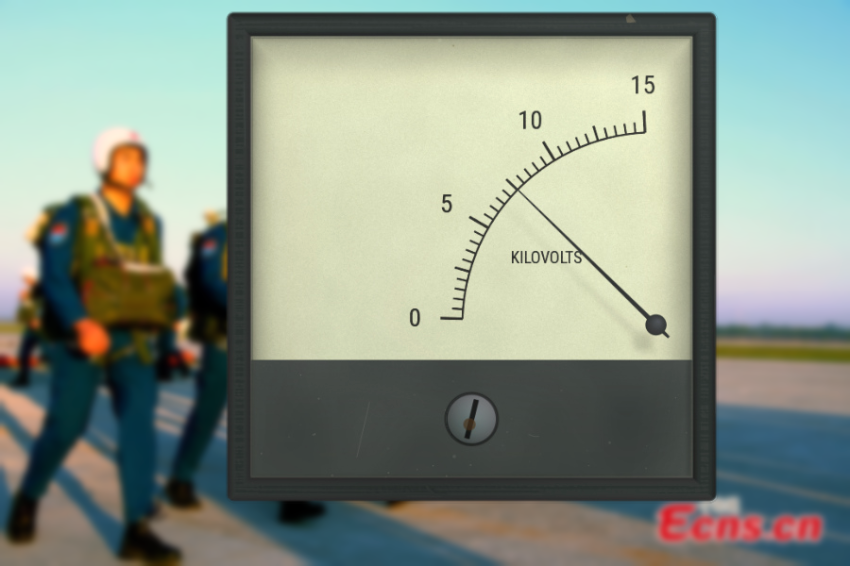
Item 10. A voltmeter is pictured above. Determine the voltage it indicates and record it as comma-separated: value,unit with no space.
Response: 7.5,kV
